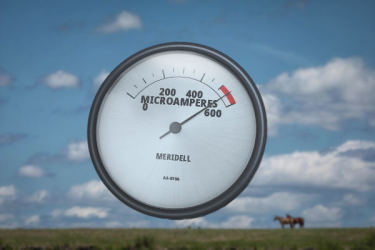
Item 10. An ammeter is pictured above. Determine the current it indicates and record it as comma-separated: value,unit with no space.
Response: 550,µA
